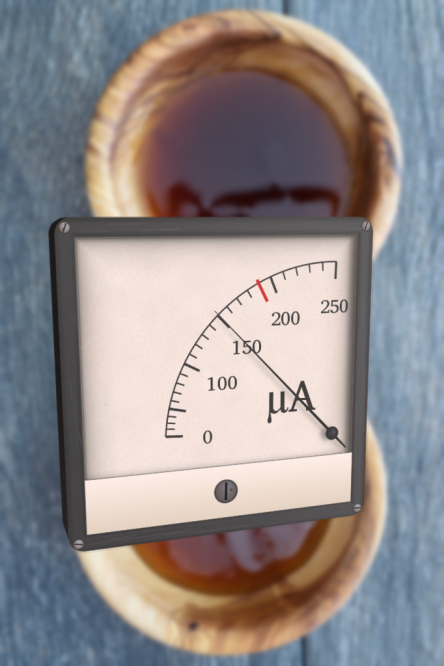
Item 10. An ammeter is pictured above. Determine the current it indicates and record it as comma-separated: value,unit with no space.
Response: 150,µA
